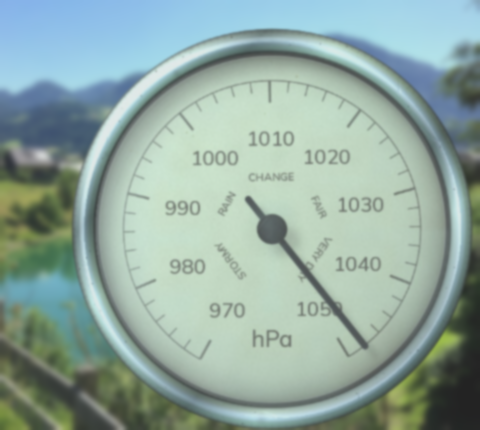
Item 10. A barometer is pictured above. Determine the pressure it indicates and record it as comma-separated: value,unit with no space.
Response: 1048,hPa
